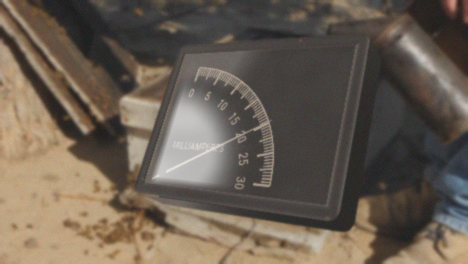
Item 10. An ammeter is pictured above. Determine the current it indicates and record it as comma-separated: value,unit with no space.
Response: 20,mA
